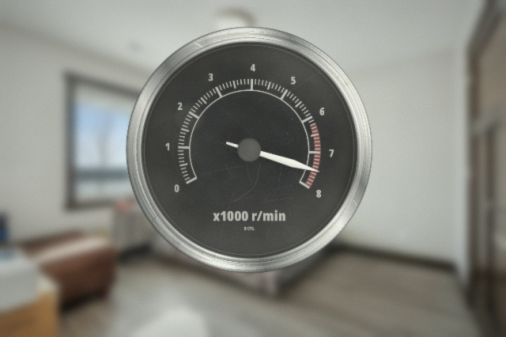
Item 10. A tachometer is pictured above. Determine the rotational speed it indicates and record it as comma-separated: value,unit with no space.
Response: 7500,rpm
